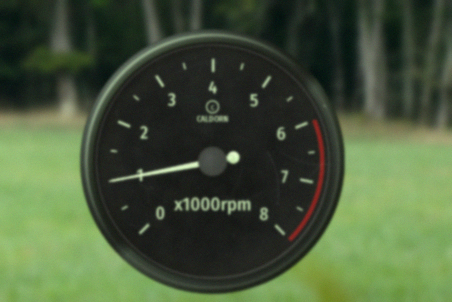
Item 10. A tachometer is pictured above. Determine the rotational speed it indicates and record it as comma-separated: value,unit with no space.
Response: 1000,rpm
